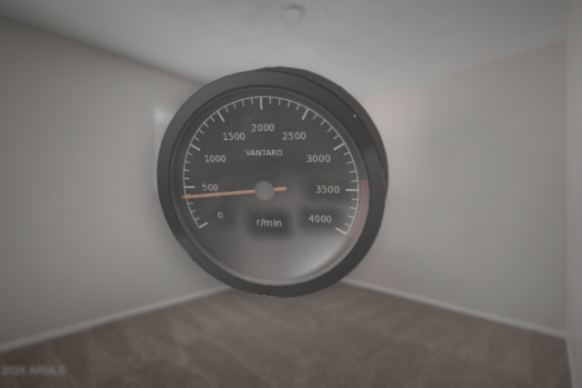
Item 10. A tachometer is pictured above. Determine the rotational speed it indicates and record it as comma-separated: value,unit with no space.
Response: 400,rpm
